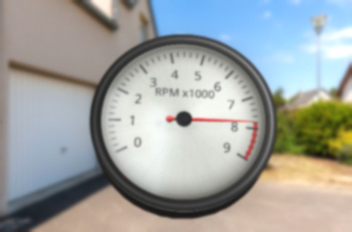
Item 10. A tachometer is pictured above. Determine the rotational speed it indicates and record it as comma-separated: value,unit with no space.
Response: 7800,rpm
